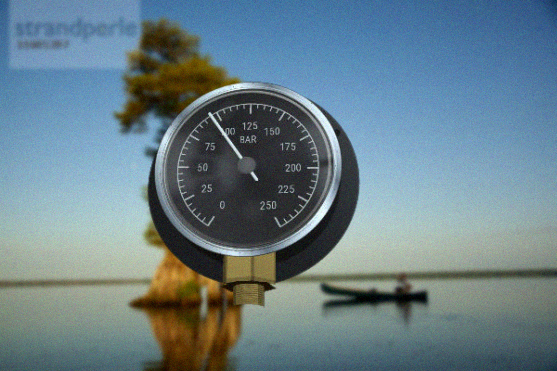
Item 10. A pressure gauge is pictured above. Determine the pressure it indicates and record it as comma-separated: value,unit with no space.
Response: 95,bar
